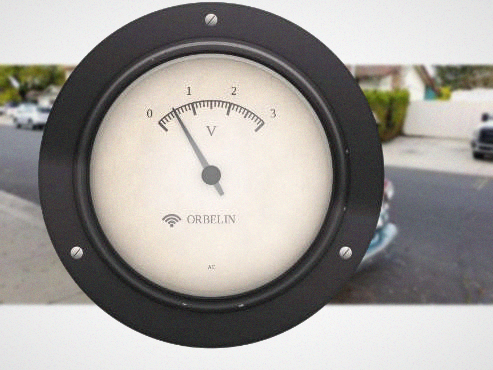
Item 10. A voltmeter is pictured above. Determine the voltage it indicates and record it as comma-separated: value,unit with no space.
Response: 0.5,V
